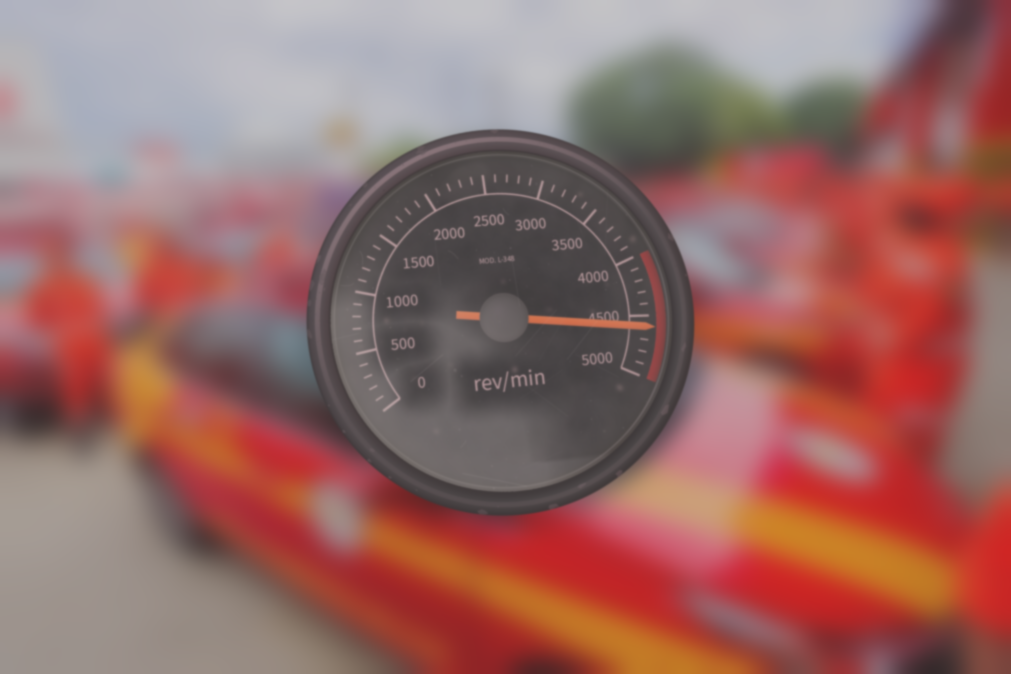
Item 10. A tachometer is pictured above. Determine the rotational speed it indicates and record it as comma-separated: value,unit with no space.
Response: 4600,rpm
